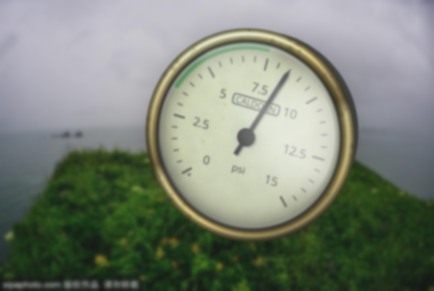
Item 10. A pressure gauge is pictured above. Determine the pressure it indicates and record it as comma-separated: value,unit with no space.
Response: 8.5,psi
